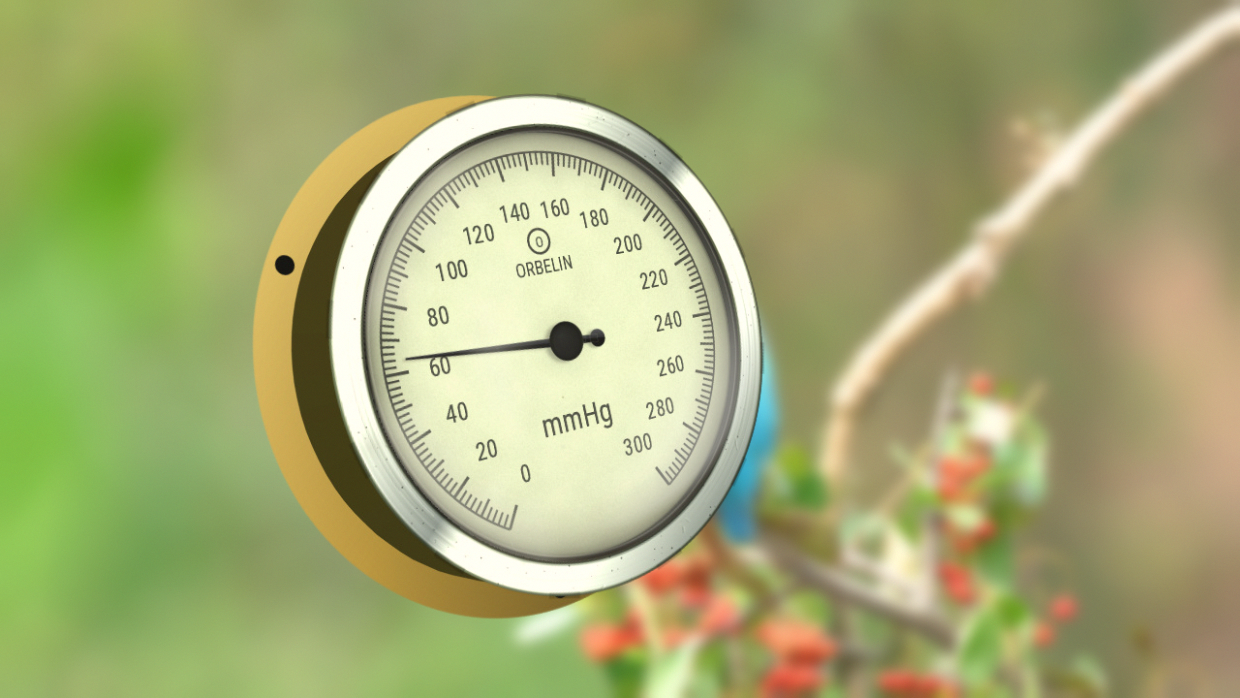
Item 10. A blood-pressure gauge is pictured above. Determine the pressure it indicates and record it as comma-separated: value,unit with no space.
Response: 64,mmHg
